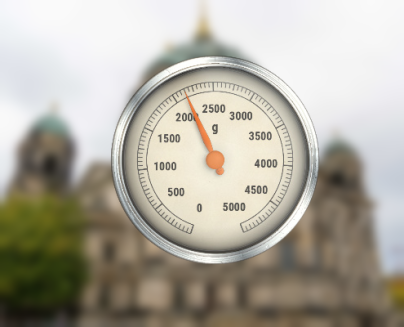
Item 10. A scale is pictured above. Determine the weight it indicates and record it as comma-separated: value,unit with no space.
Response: 2150,g
